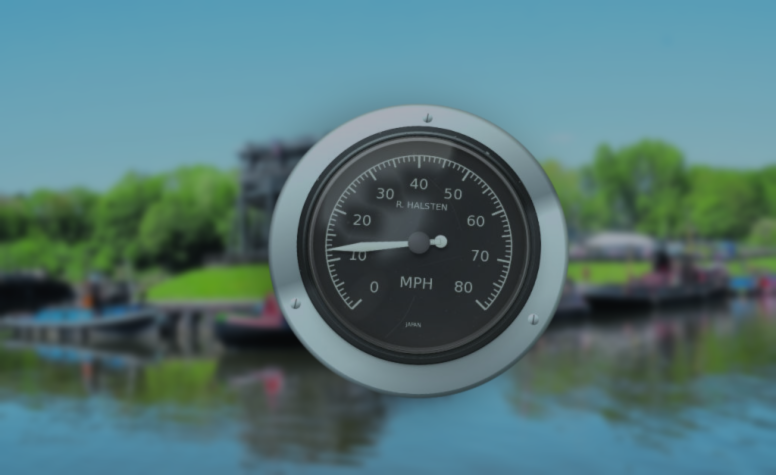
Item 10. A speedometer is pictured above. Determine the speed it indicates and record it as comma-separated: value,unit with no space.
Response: 12,mph
